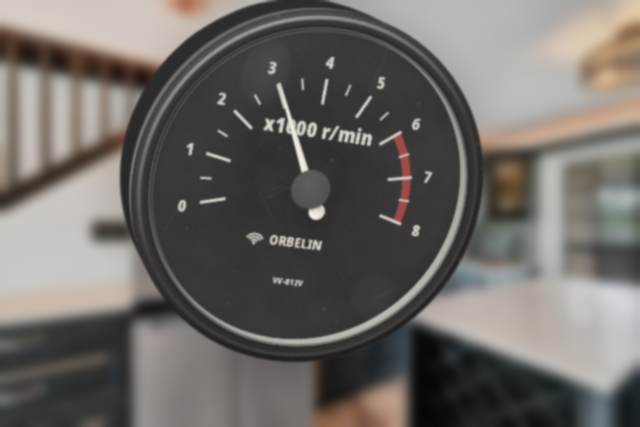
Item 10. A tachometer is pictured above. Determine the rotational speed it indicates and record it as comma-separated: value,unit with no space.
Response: 3000,rpm
